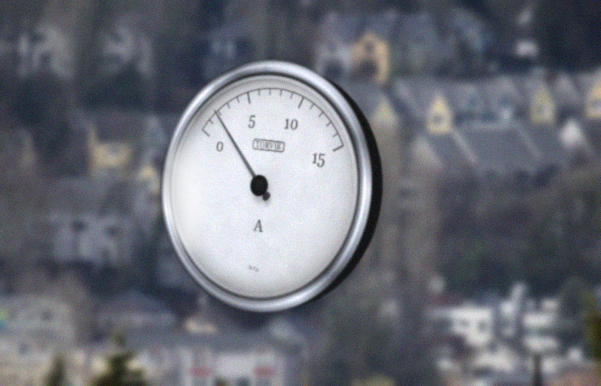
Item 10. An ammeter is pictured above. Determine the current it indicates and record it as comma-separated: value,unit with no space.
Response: 2,A
